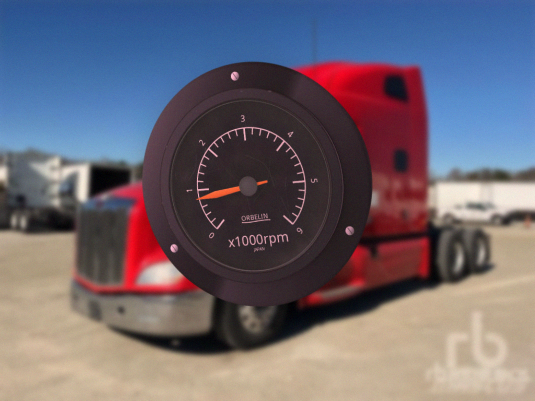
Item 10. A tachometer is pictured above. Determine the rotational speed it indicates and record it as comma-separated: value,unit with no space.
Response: 800,rpm
